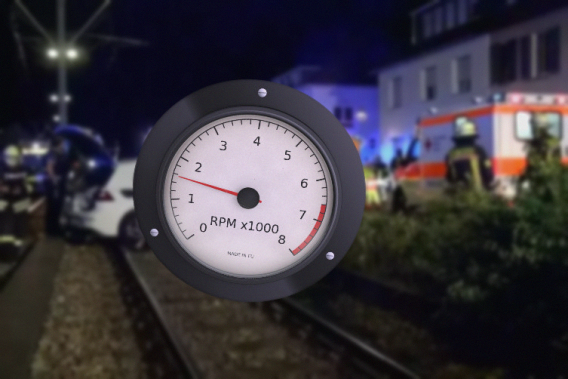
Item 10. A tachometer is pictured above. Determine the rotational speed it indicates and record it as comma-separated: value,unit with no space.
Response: 1600,rpm
